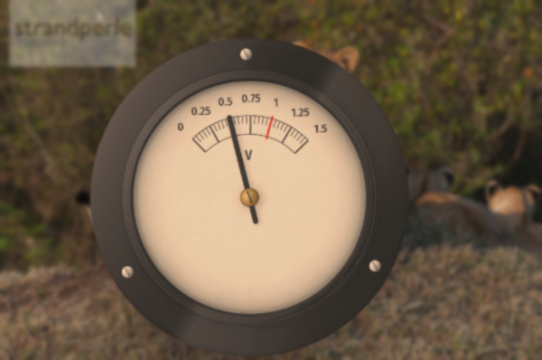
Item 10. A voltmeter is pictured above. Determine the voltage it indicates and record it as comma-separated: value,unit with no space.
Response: 0.5,V
